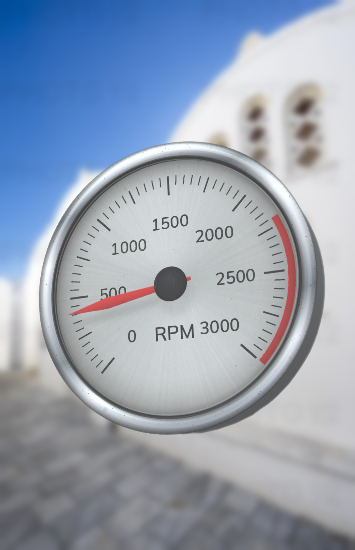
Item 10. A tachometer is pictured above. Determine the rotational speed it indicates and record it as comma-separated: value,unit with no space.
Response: 400,rpm
